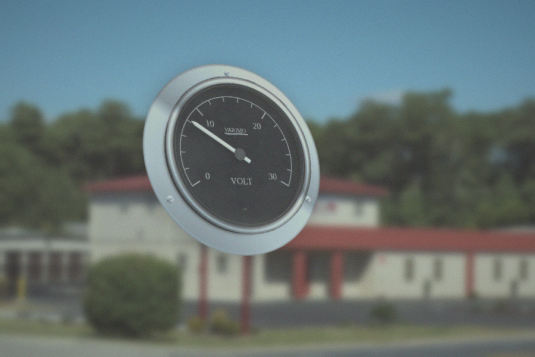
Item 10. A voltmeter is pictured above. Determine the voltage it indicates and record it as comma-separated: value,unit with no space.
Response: 8,V
